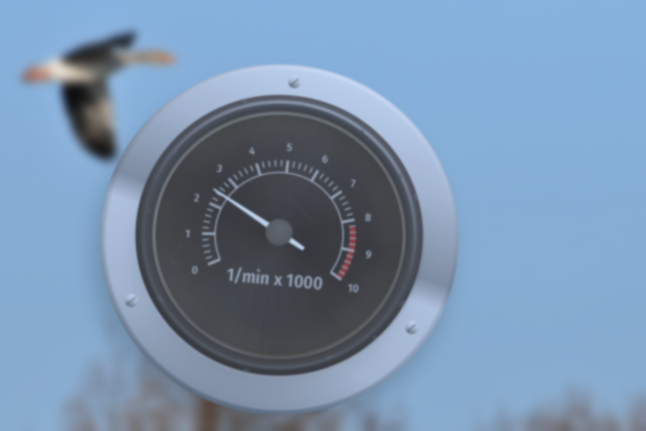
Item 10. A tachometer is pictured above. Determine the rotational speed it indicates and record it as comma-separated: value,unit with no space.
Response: 2400,rpm
